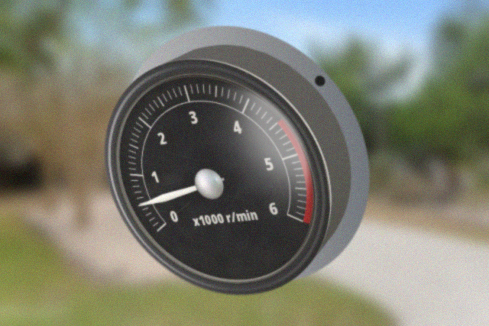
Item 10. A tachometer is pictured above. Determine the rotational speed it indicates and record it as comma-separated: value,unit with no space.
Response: 500,rpm
